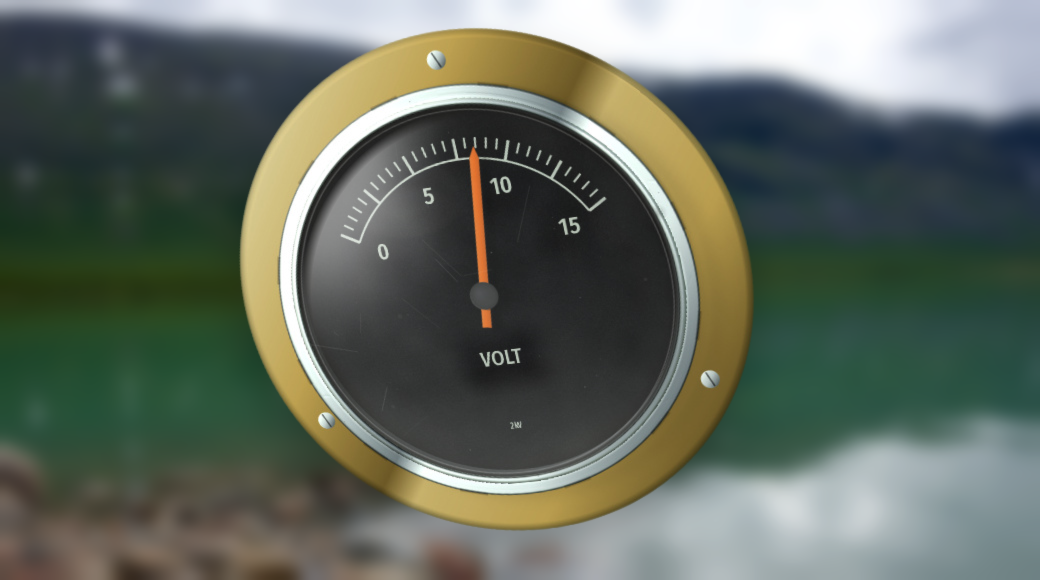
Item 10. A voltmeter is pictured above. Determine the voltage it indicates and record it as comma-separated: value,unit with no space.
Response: 8.5,V
